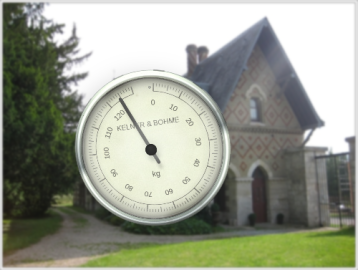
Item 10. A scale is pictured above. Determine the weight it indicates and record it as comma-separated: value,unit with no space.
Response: 125,kg
